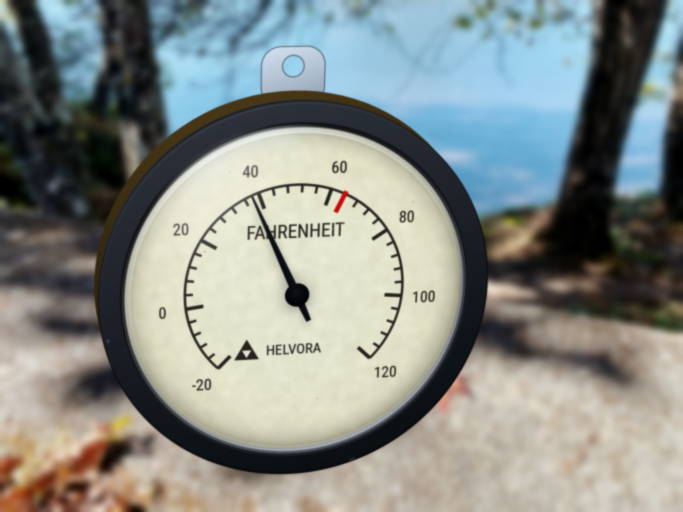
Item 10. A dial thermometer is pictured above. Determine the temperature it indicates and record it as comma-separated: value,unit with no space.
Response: 38,°F
